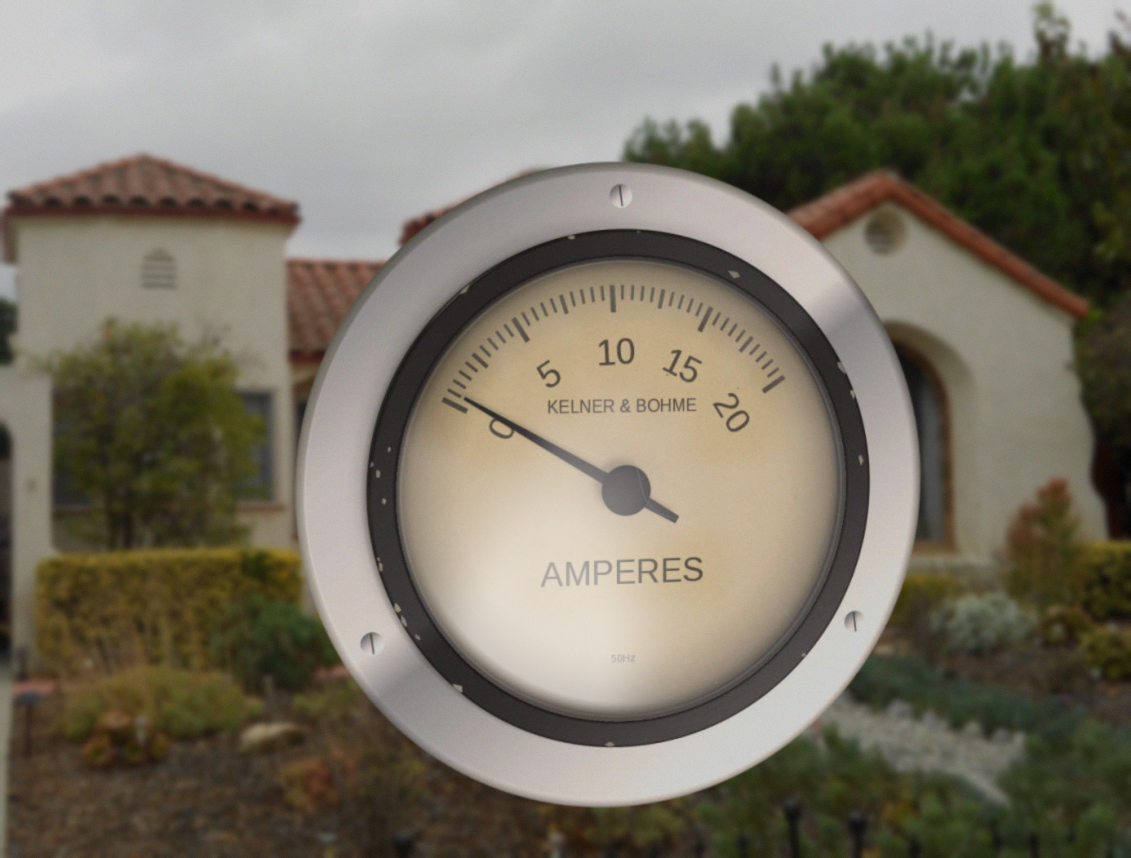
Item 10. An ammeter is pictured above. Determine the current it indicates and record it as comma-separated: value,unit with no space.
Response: 0.5,A
